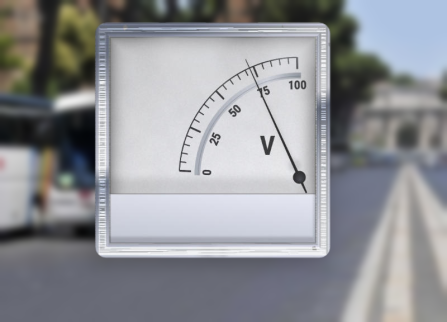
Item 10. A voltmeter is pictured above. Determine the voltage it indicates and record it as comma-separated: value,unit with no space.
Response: 72.5,V
